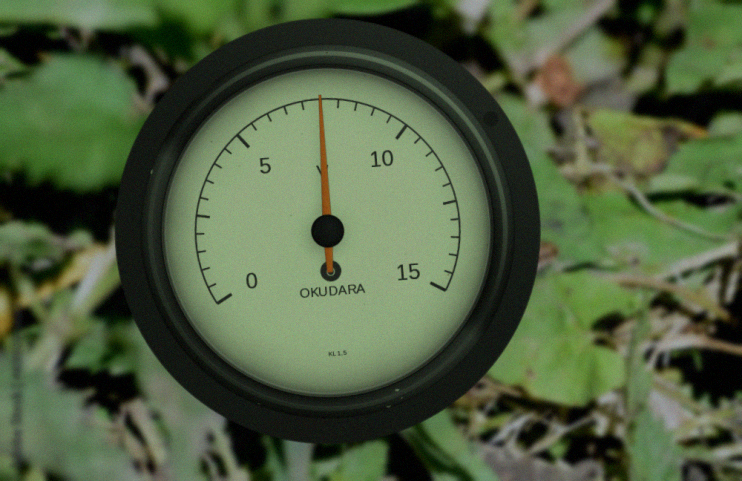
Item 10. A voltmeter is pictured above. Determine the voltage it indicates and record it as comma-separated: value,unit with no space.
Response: 7.5,V
